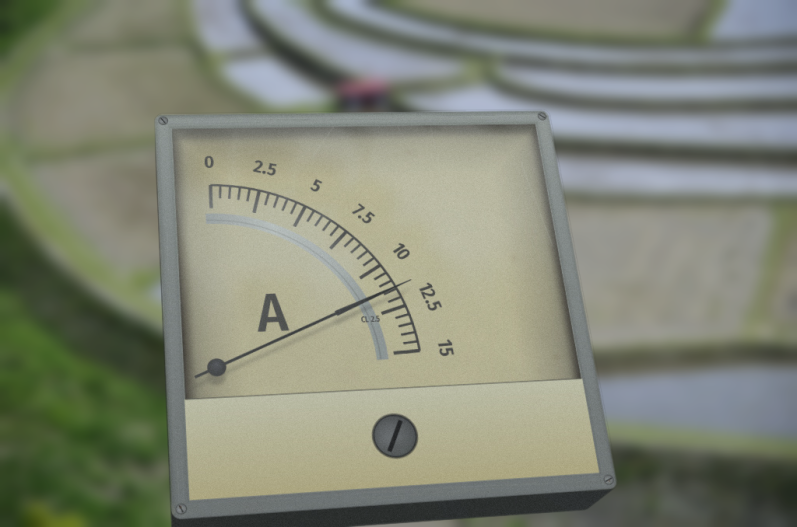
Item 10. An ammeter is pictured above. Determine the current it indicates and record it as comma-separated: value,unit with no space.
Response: 11.5,A
